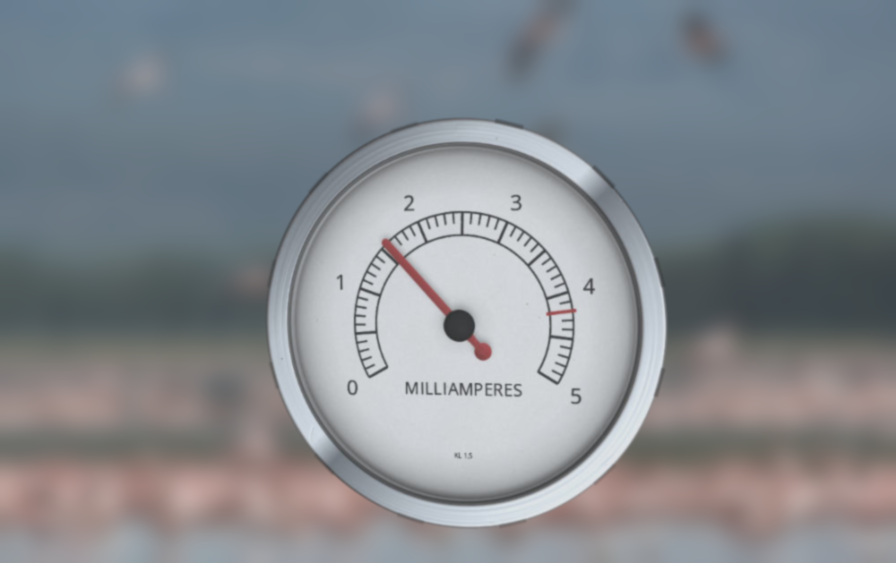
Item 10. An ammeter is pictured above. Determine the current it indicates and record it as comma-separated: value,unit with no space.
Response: 1.6,mA
